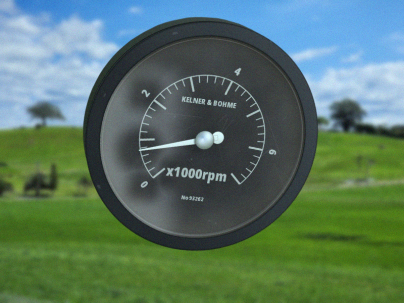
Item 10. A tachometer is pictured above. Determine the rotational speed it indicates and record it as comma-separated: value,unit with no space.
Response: 800,rpm
